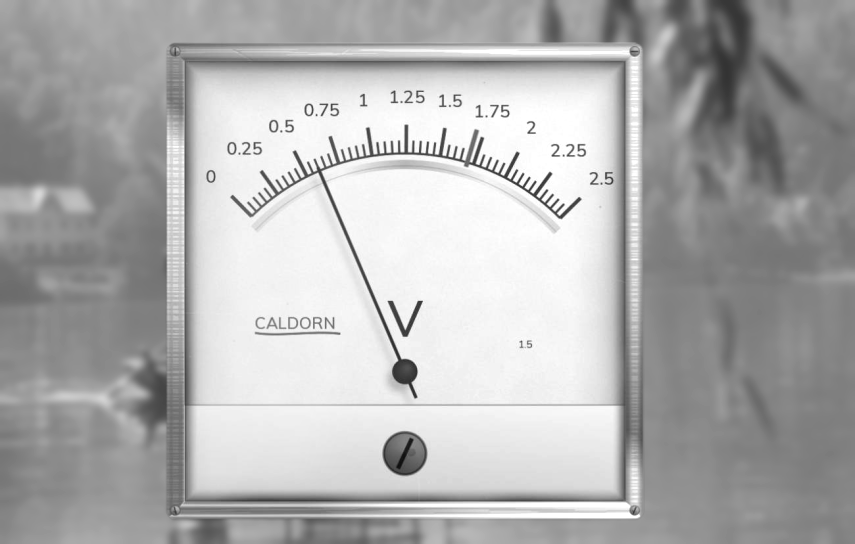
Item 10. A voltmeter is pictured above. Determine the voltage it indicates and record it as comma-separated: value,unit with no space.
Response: 0.6,V
